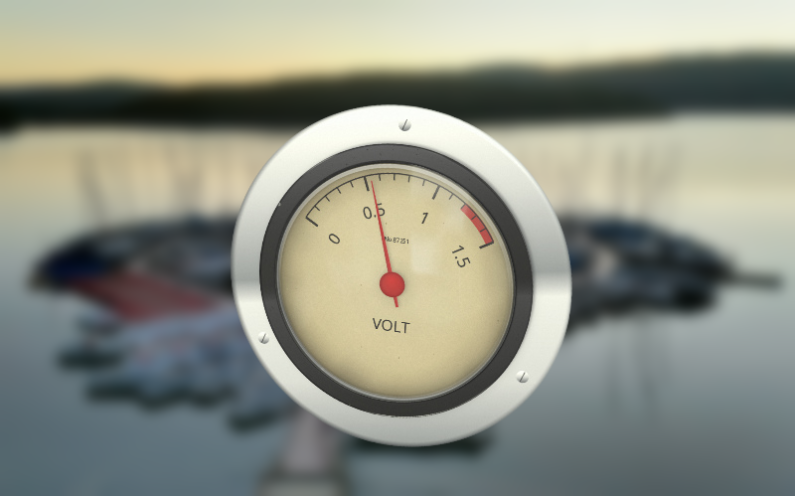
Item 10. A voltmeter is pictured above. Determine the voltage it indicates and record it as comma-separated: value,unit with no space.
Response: 0.55,V
